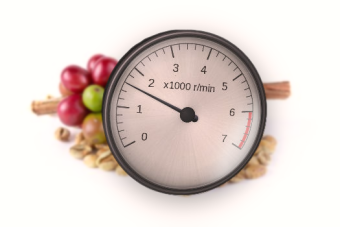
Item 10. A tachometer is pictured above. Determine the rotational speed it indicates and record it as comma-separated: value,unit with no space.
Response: 1600,rpm
